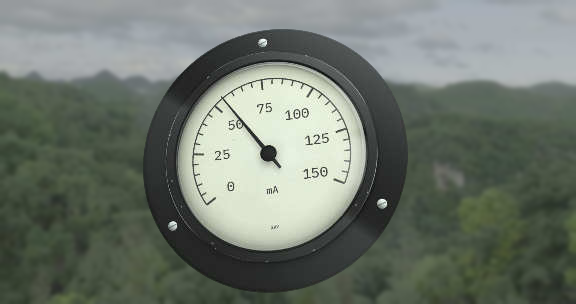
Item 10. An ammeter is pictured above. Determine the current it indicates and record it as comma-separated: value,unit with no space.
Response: 55,mA
